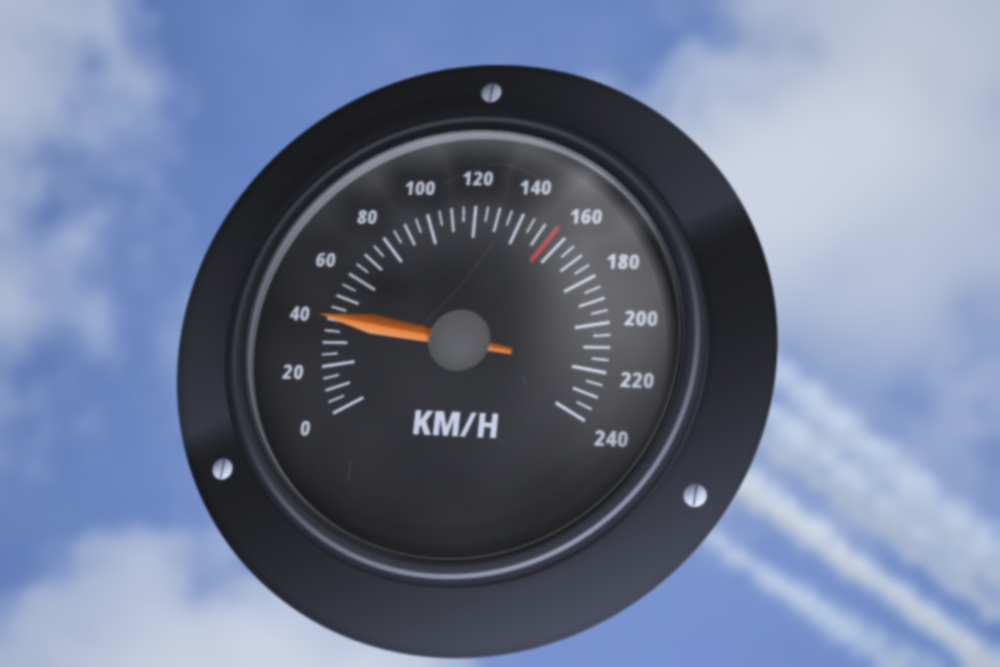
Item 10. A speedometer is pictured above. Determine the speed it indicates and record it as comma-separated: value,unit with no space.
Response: 40,km/h
